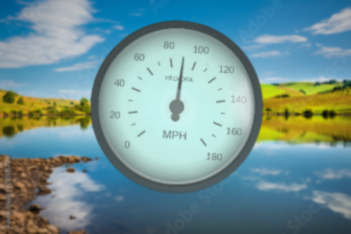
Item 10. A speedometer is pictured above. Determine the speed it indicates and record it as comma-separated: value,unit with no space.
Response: 90,mph
